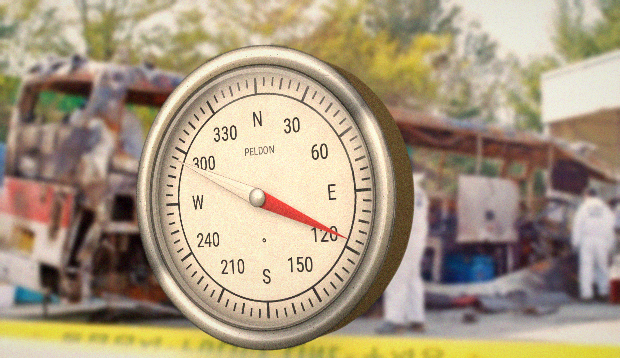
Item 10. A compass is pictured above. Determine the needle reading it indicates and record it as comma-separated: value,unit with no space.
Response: 115,°
